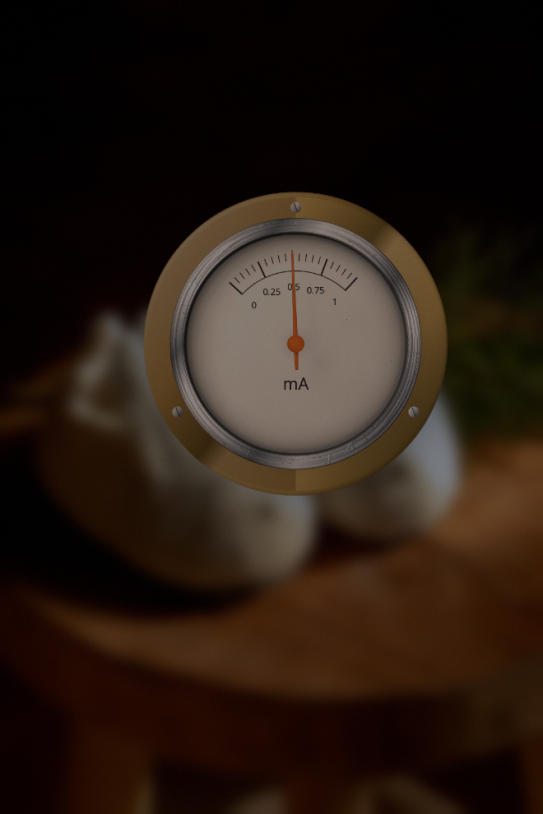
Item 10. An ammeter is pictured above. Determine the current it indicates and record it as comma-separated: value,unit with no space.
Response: 0.5,mA
